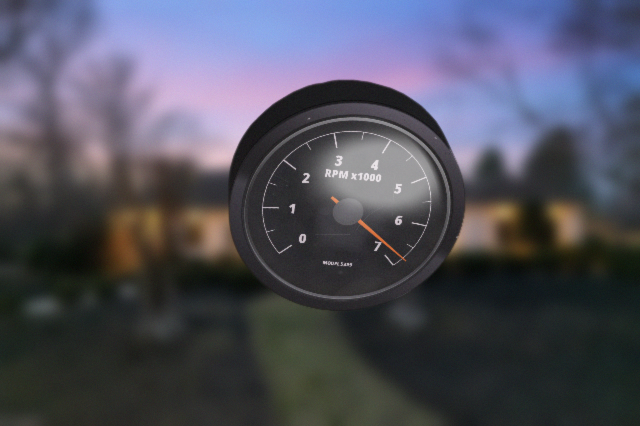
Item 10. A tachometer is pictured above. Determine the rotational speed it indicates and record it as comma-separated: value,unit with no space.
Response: 6750,rpm
